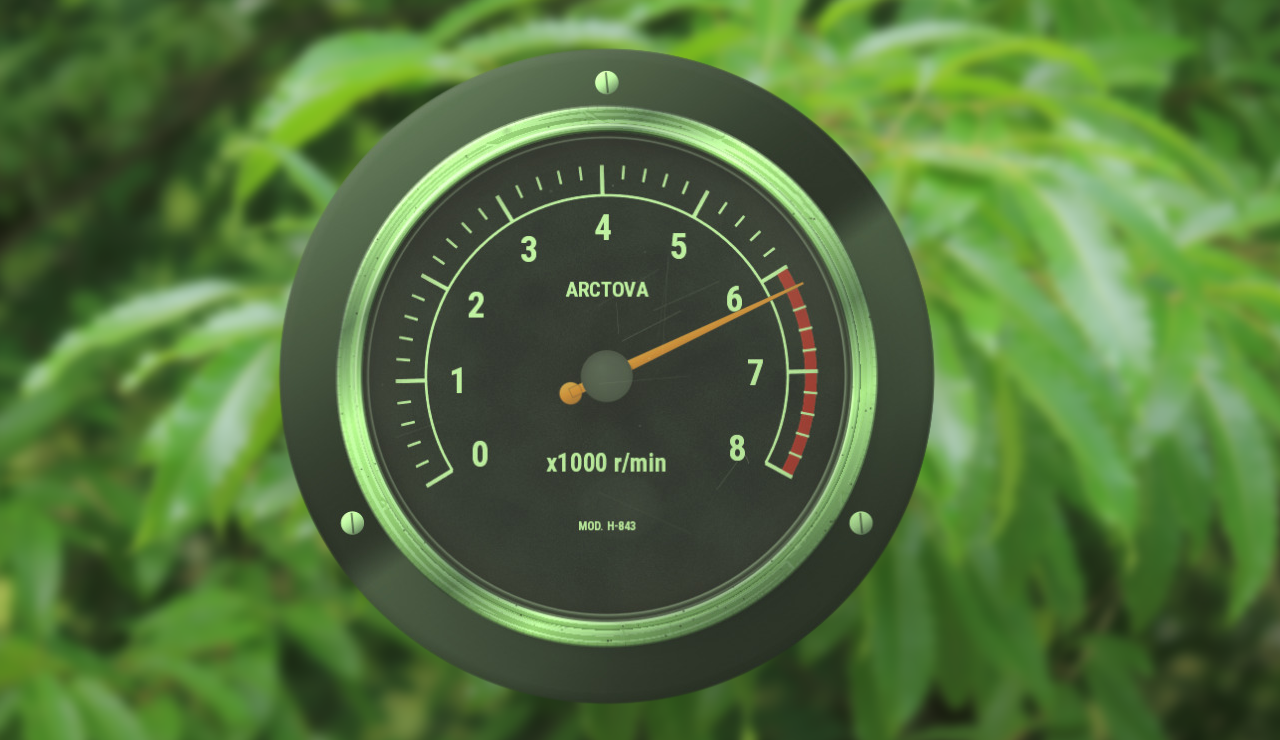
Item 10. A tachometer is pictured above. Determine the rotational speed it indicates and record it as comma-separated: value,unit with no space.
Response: 6200,rpm
